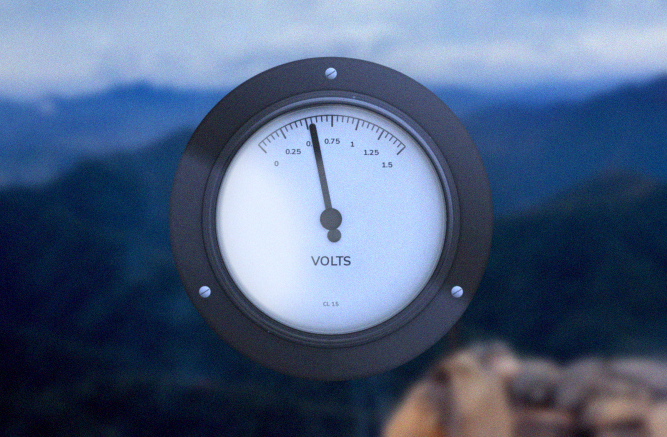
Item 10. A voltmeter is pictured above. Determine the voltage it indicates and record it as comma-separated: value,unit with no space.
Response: 0.55,V
